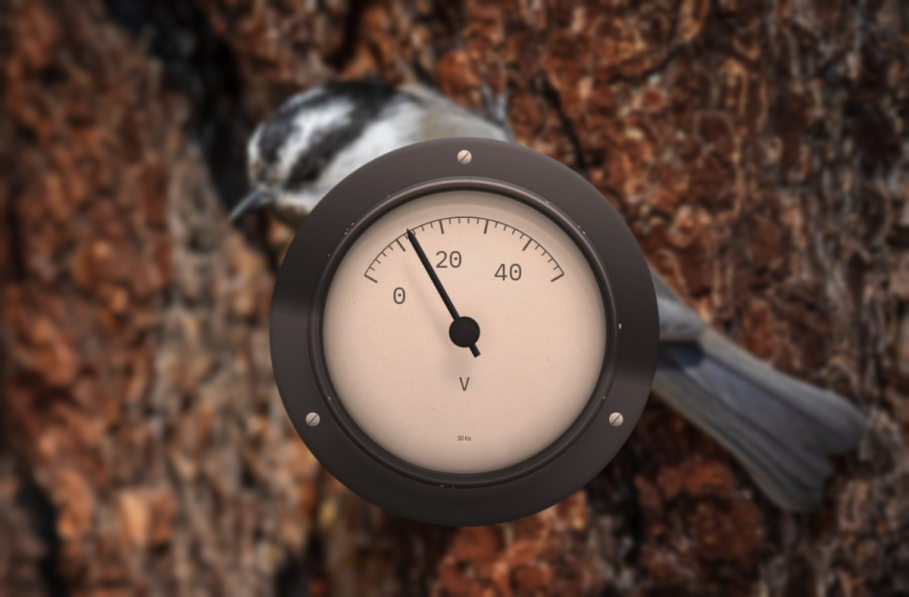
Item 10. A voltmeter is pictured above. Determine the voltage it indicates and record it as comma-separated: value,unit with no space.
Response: 13,V
